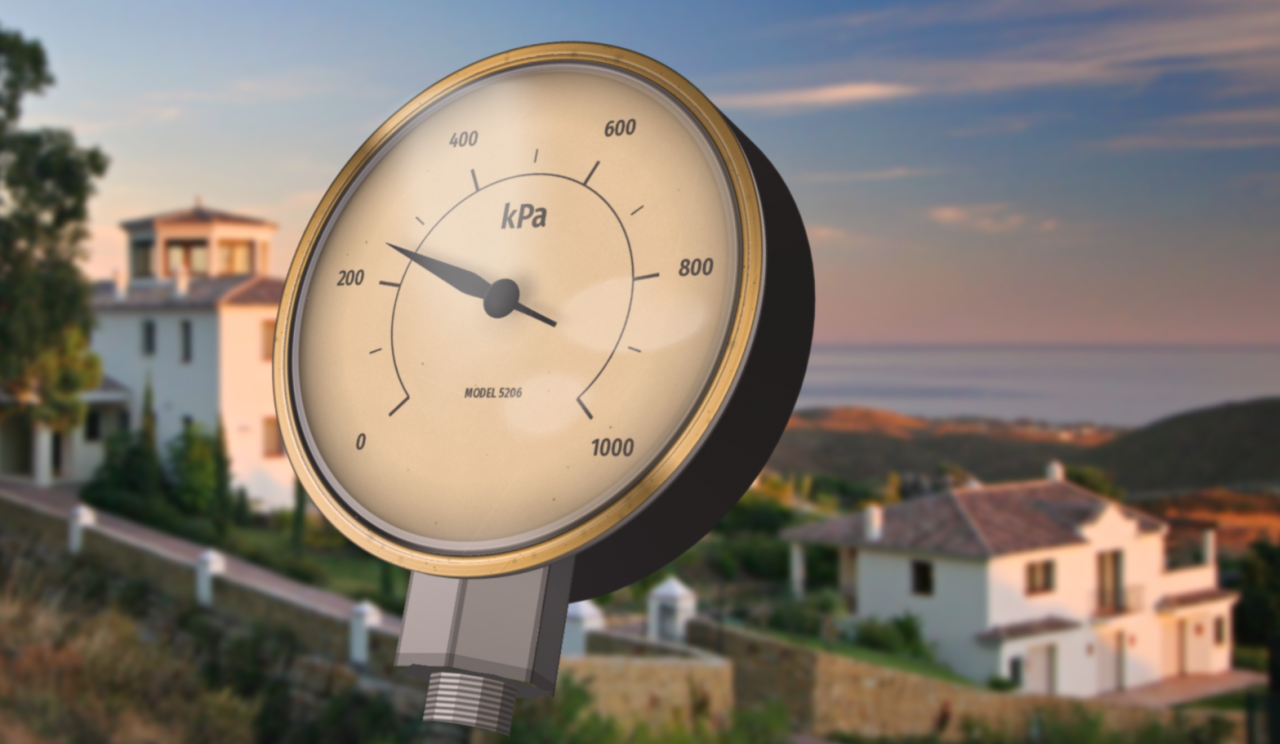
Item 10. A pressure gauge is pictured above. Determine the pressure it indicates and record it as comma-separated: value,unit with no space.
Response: 250,kPa
